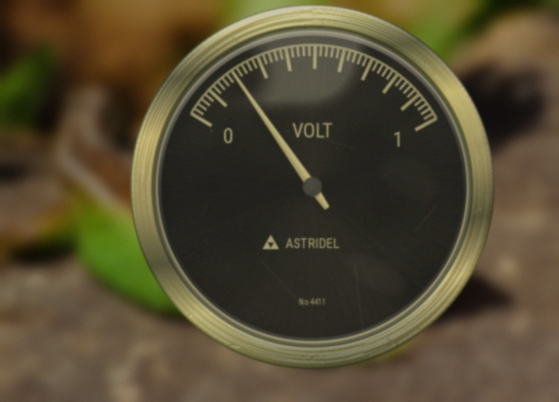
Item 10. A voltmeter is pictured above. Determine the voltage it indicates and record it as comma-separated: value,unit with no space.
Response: 0.2,V
